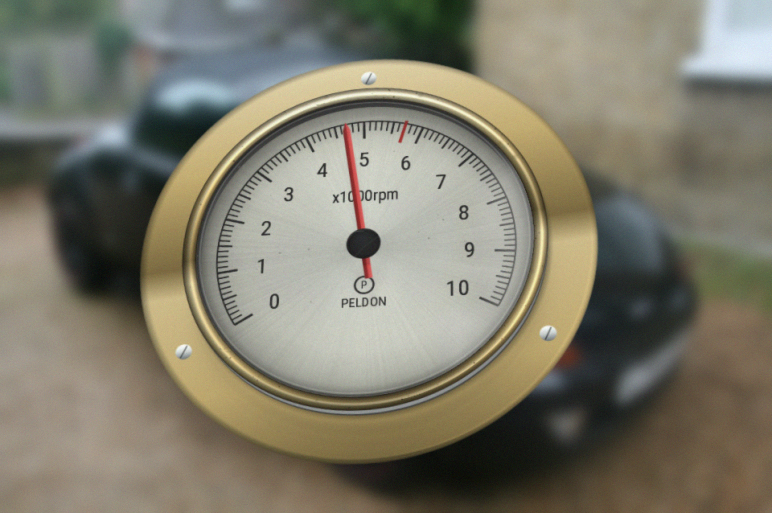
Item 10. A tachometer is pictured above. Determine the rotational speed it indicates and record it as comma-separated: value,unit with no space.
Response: 4700,rpm
